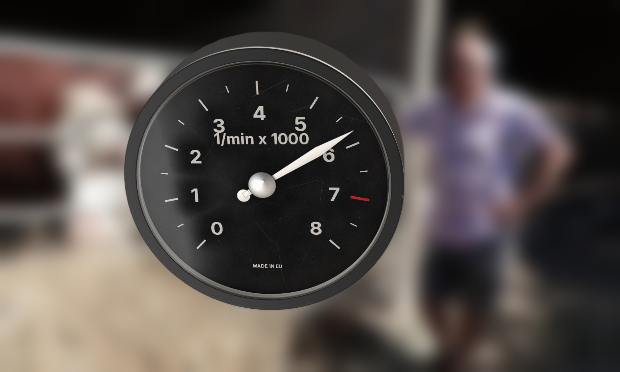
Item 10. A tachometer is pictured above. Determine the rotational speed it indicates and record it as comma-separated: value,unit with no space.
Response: 5750,rpm
